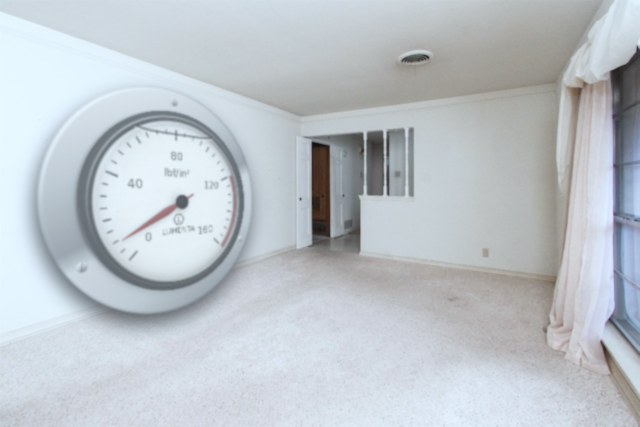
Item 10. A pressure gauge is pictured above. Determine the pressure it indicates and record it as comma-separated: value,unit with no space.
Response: 10,psi
